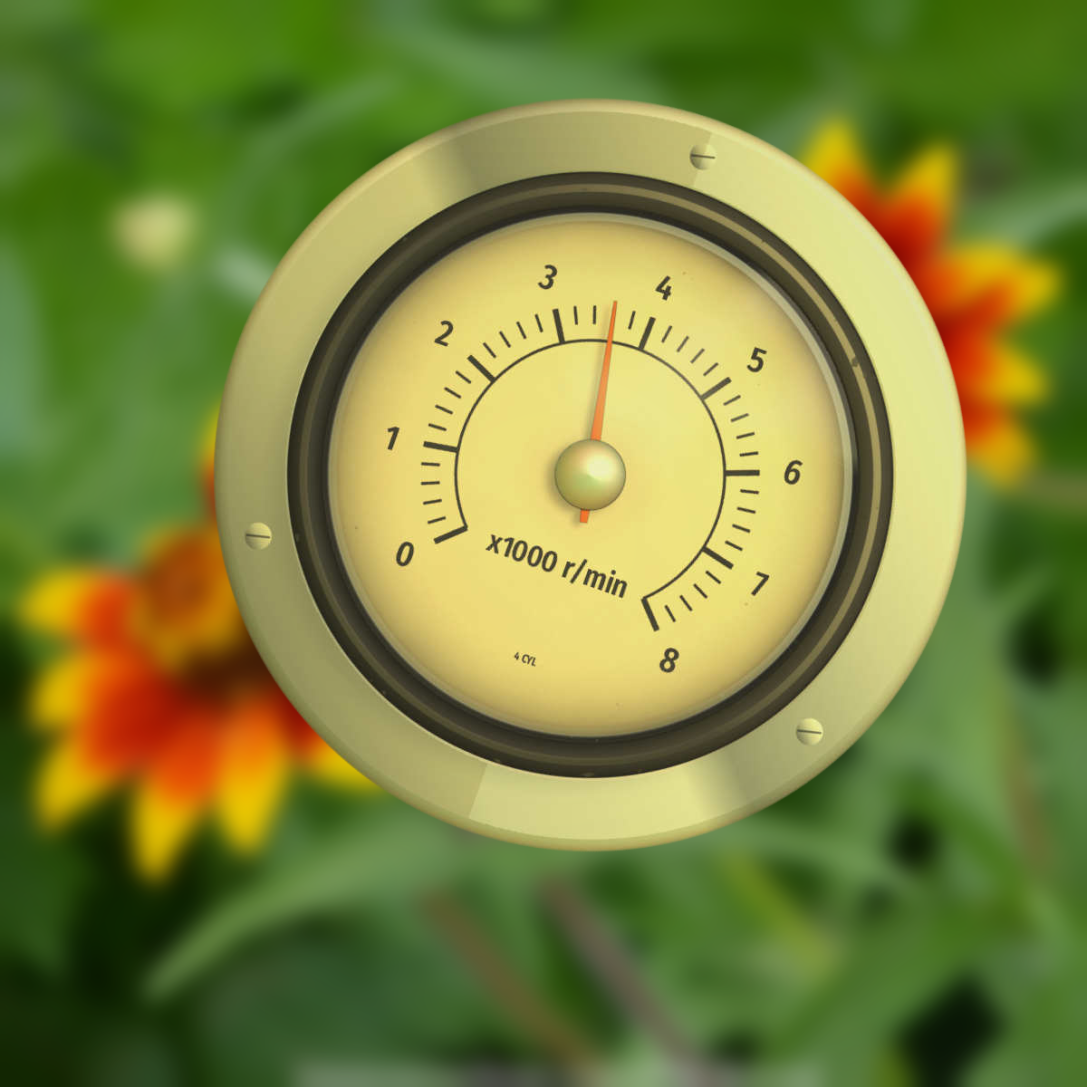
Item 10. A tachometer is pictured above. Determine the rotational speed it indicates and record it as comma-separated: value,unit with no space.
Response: 3600,rpm
